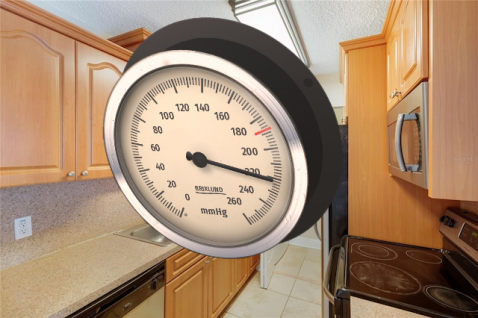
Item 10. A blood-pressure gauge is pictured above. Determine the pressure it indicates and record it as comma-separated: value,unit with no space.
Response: 220,mmHg
